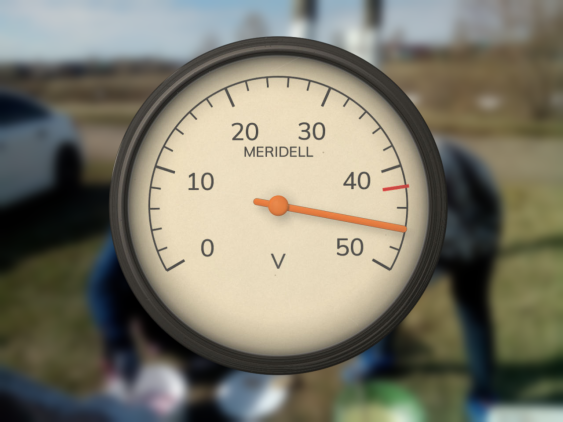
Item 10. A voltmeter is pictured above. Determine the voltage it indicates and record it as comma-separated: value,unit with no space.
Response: 46,V
